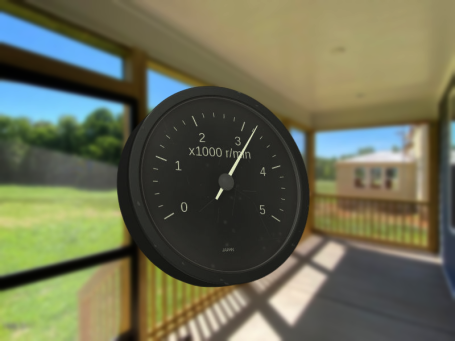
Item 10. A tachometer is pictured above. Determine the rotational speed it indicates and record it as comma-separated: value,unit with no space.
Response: 3200,rpm
